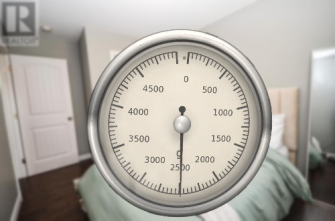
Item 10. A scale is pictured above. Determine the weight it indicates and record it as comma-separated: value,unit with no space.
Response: 2500,g
